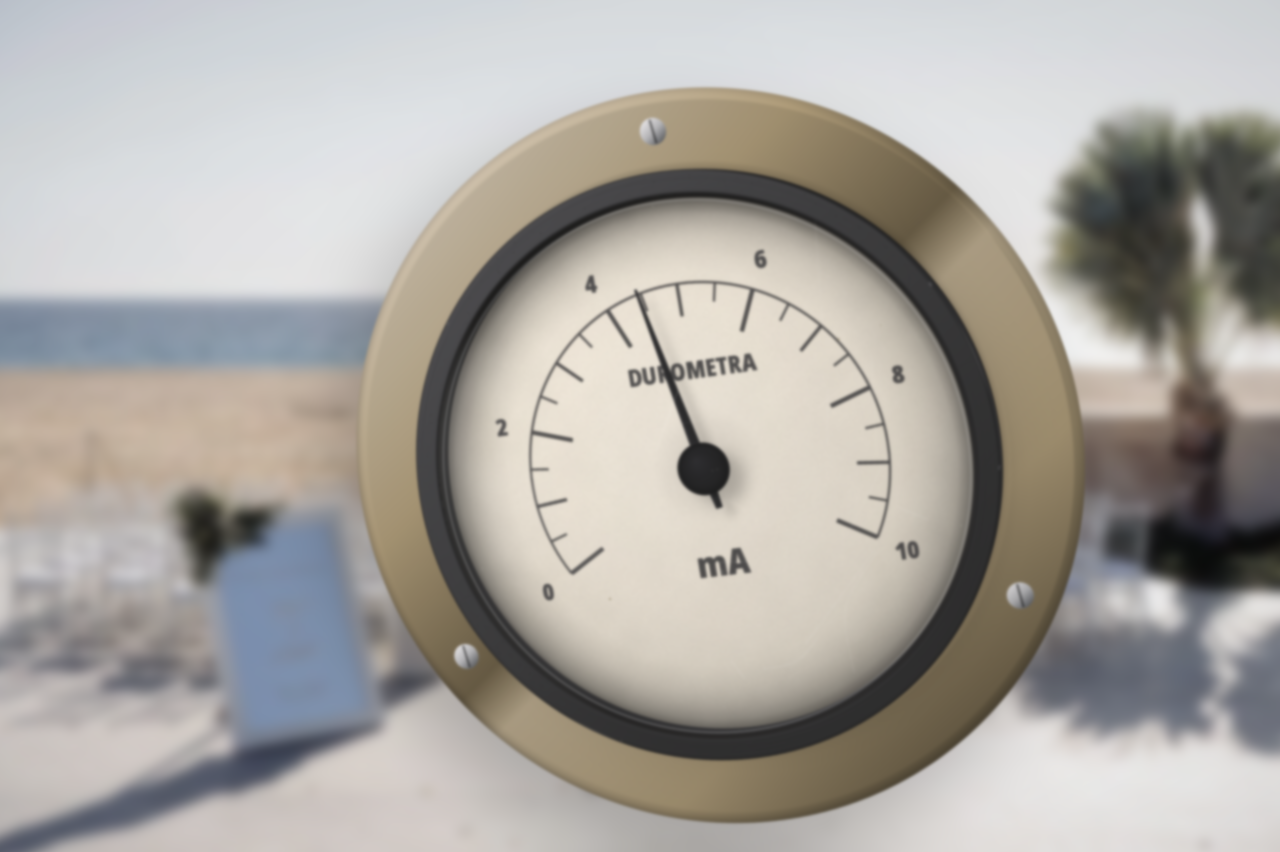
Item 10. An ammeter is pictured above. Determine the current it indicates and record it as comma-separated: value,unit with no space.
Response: 4.5,mA
